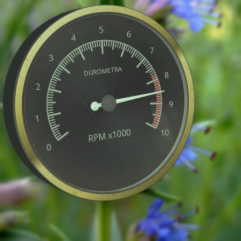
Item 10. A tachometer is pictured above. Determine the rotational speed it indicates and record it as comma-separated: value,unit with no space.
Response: 8500,rpm
